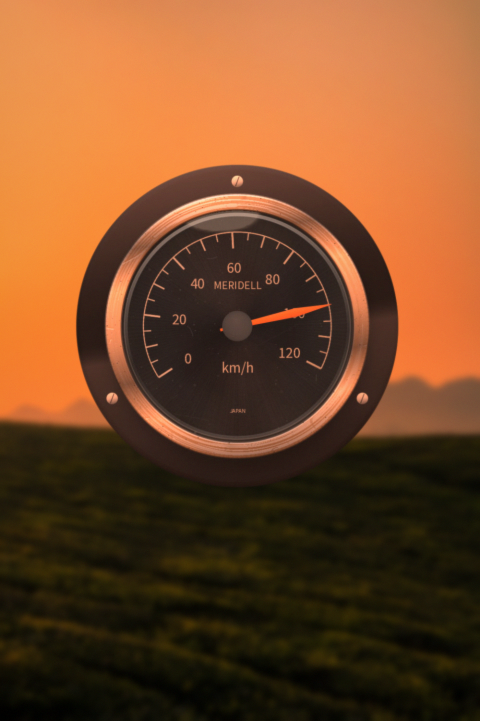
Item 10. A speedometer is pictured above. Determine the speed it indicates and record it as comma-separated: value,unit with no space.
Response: 100,km/h
